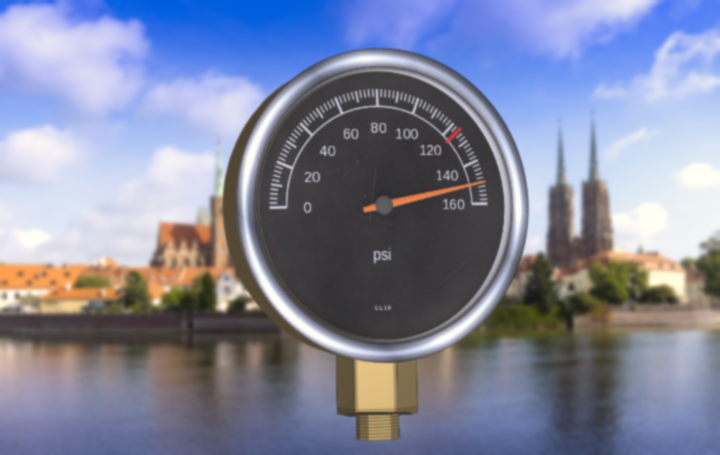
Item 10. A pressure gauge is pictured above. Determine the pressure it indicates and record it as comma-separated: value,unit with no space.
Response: 150,psi
